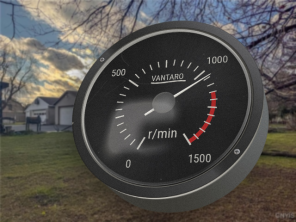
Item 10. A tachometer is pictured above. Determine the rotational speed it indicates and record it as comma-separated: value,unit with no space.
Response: 1050,rpm
